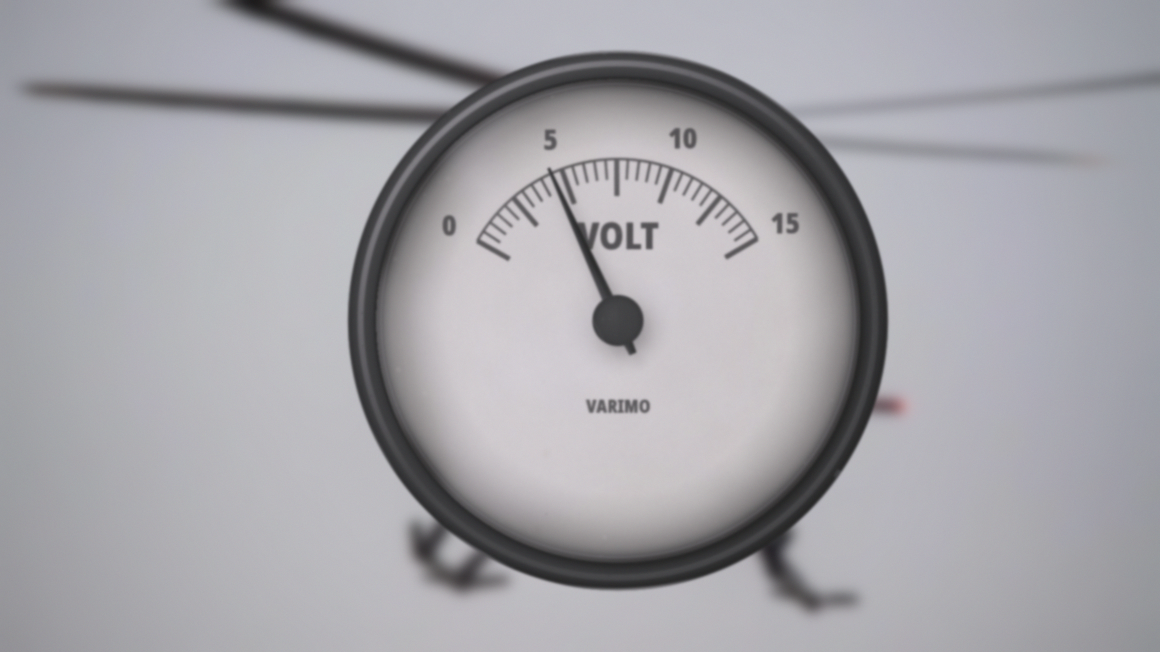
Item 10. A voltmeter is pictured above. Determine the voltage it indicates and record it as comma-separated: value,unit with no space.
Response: 4.5,V
